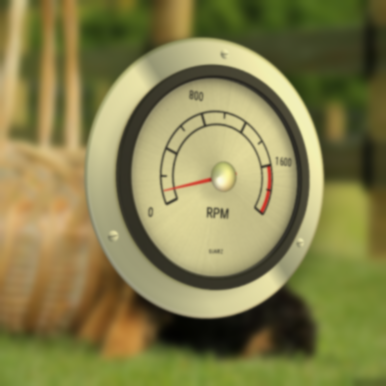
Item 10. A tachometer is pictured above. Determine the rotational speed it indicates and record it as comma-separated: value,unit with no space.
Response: 100,rpm
